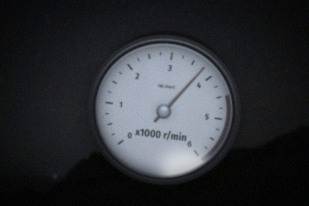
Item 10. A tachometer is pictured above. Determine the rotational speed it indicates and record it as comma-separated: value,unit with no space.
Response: 3750,rpm
